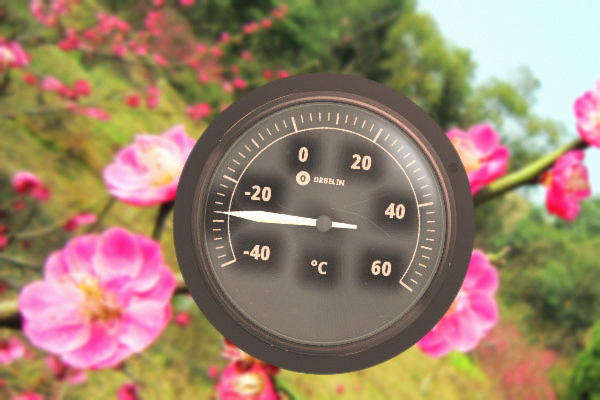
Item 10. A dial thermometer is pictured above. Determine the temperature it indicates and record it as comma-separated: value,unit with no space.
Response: -28,°C
